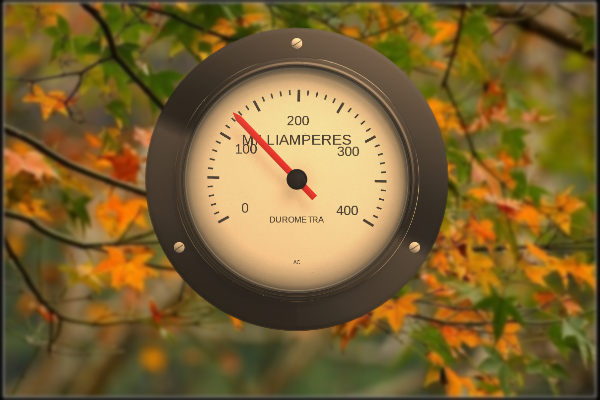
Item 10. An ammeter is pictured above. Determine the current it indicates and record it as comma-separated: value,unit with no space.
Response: 125,mA
